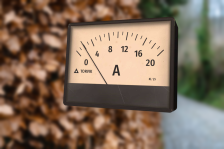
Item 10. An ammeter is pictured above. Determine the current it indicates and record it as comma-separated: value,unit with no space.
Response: 2,A
